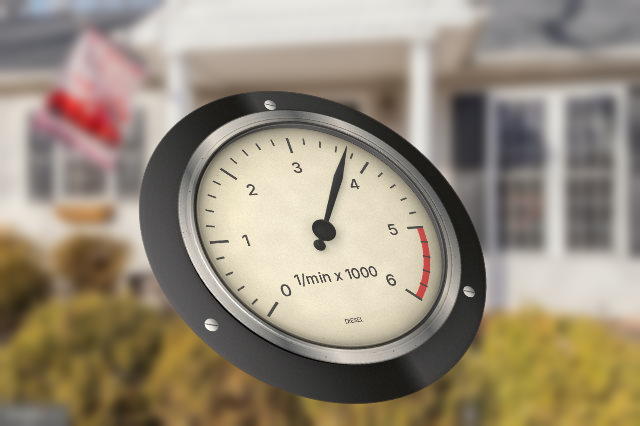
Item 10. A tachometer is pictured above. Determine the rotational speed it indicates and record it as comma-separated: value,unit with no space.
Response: 3700,rpm
